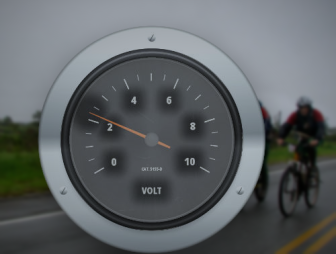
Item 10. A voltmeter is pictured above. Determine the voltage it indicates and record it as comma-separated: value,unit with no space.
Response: 2.25,V
